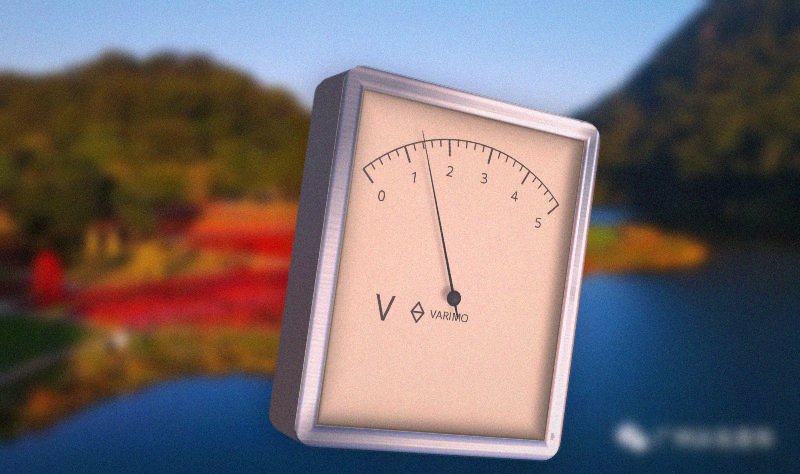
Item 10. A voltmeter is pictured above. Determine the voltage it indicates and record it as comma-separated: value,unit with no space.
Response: 1.4,V
